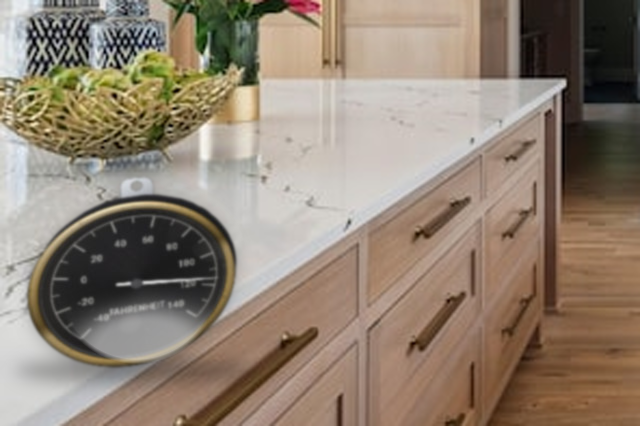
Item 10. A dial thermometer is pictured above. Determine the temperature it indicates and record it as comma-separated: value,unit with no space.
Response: 115,°F
